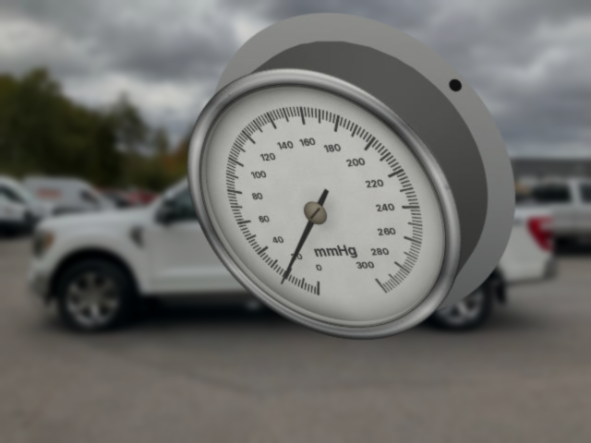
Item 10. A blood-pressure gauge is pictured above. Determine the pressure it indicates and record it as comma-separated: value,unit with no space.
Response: 20,mmHg
